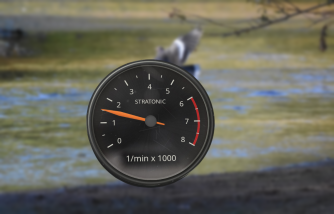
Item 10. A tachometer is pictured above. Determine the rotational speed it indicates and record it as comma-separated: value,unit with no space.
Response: 1500,rpm
